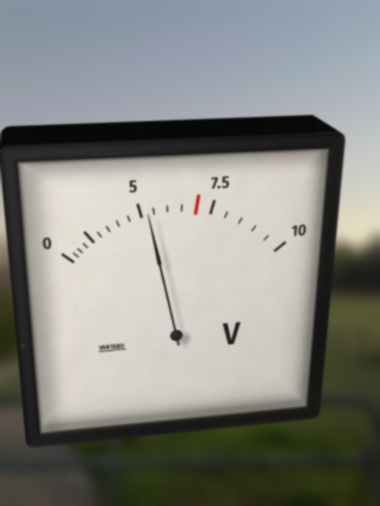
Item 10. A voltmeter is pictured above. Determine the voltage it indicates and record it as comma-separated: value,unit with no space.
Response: 5.25,V
